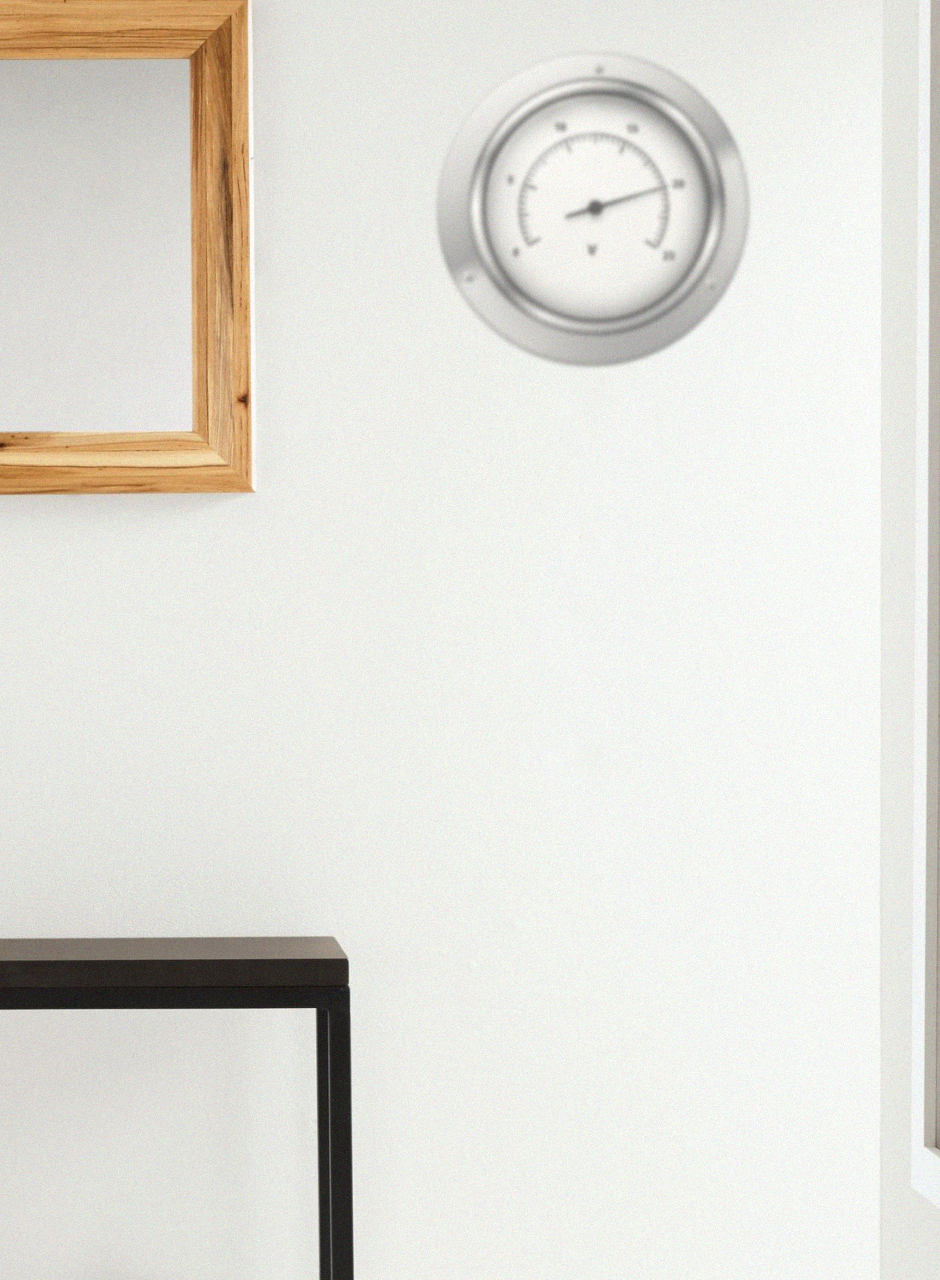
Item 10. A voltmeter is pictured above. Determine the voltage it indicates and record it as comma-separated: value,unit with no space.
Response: 20,V
